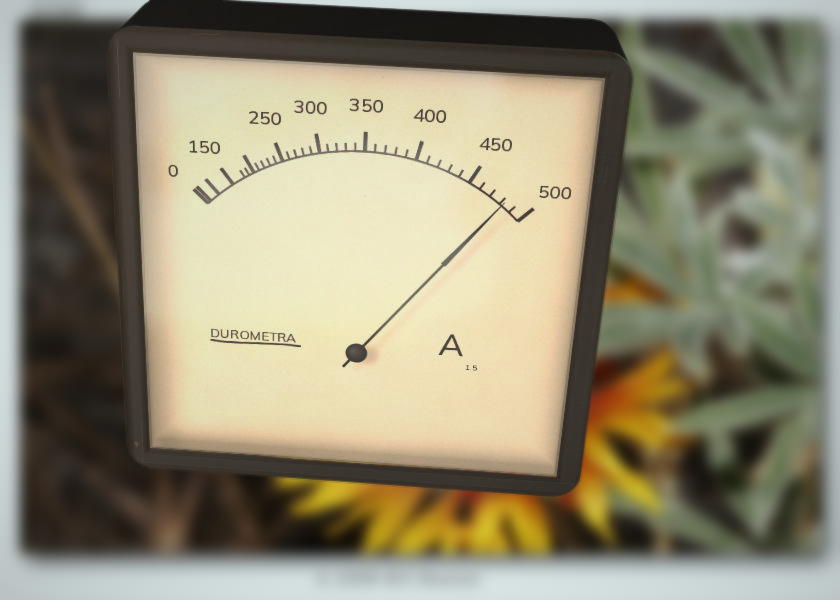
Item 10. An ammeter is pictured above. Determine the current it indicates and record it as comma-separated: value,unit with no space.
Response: 480,A
